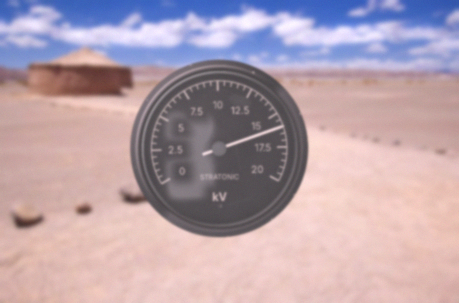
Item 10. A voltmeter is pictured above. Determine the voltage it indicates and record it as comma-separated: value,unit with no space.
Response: 16,kV
